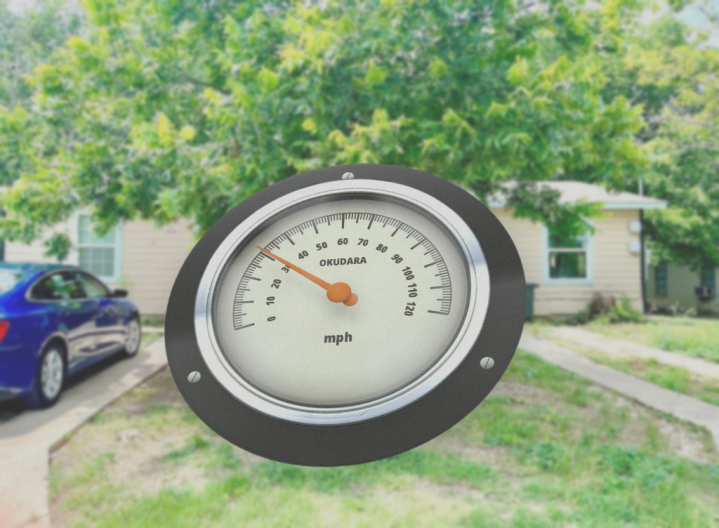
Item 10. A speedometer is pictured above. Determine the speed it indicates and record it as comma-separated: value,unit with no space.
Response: 30,mph
